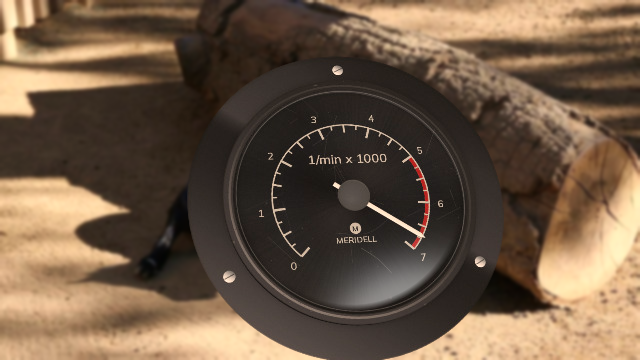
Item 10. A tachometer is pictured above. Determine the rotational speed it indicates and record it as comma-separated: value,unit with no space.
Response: 6750,rpm
